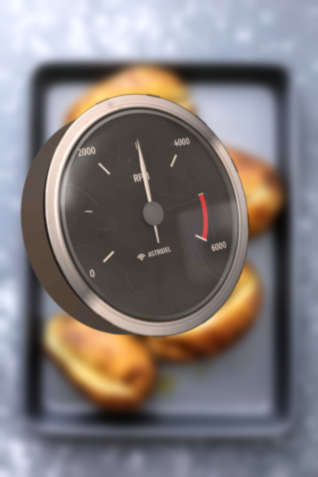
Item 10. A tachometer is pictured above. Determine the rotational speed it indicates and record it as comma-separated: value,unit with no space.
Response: 3000,rpm
